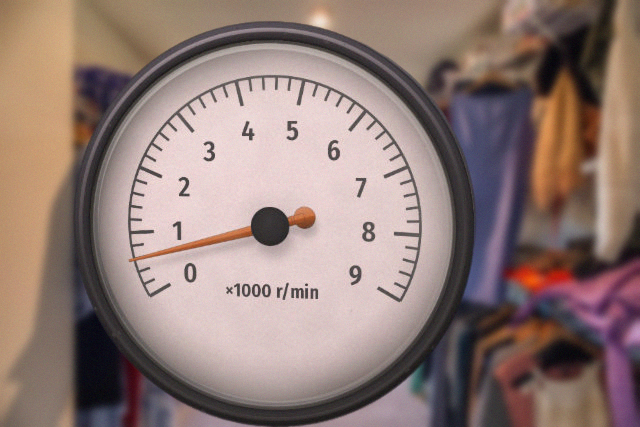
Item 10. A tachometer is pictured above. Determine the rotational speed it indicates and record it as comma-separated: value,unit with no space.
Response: 600,rpm
